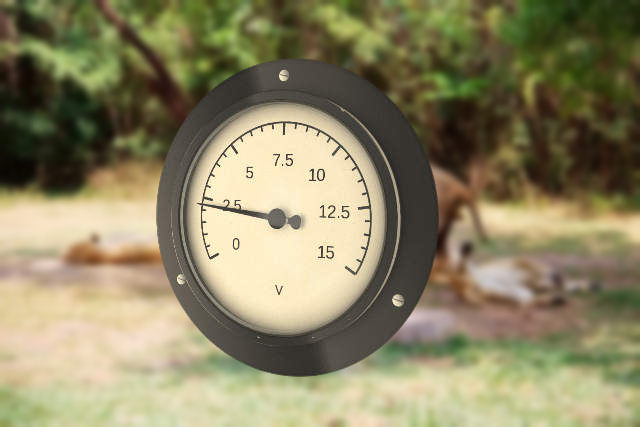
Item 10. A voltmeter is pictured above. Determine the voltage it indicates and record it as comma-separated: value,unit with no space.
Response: 2.25,V
